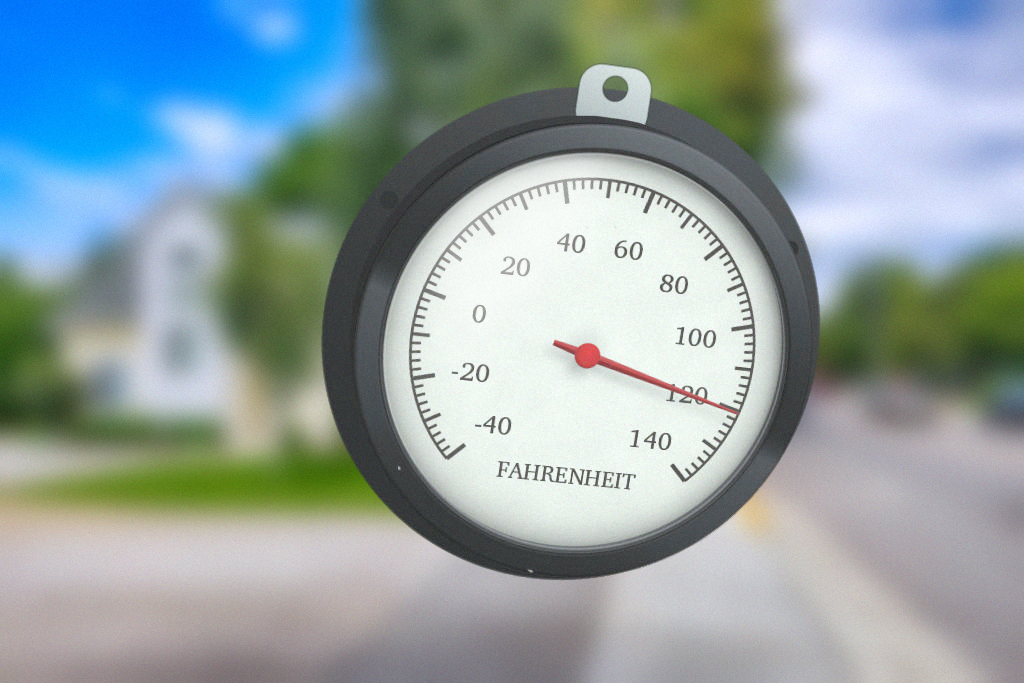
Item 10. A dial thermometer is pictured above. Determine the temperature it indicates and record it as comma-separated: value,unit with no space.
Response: 120,°F
